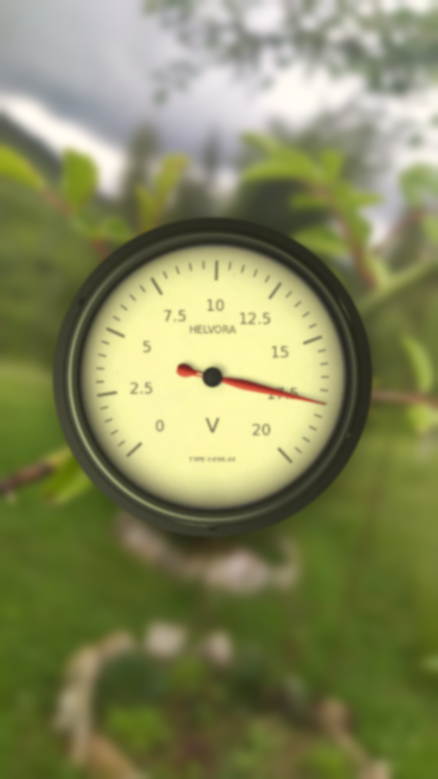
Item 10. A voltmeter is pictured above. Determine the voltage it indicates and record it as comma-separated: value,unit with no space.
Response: 17.5,V
